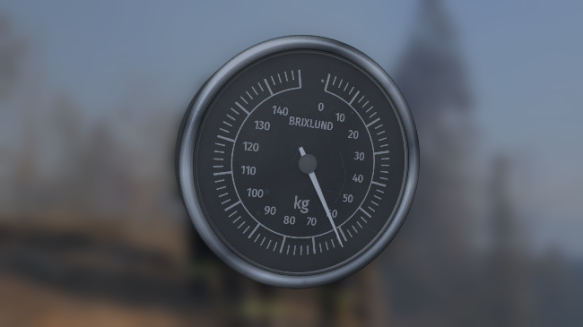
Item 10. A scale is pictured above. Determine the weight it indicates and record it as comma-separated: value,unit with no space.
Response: 62,kg
